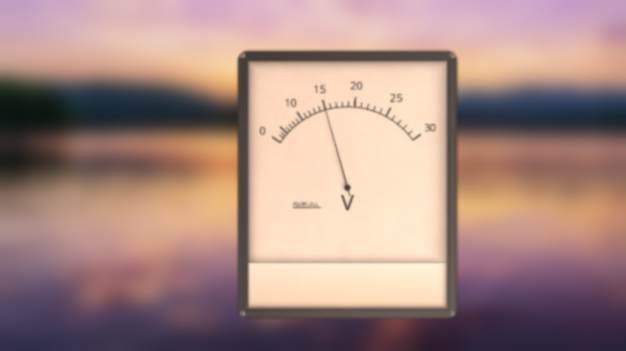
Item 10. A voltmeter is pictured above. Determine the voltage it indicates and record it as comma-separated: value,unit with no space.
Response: 15,V
